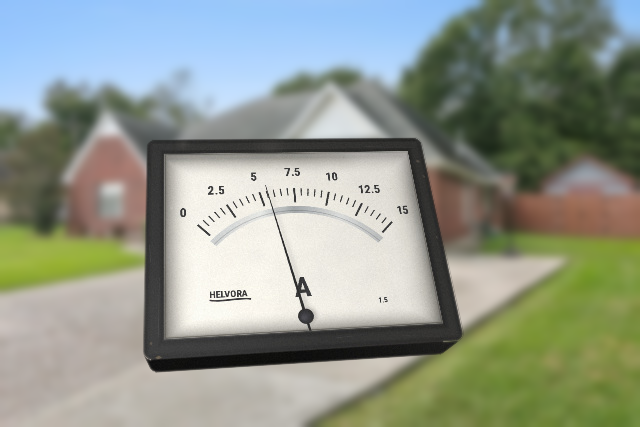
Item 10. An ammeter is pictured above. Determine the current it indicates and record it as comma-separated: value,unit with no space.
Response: 5.5,A
